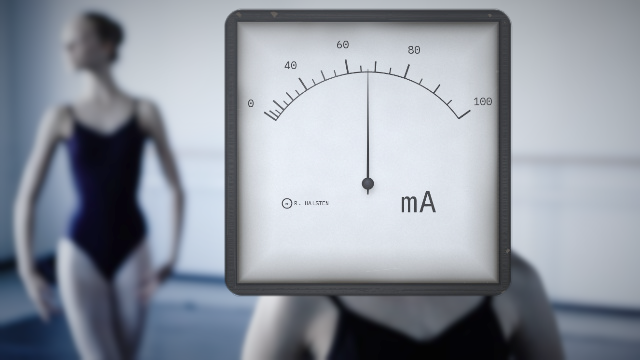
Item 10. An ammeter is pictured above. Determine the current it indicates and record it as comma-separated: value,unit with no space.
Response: 67.5,mA
